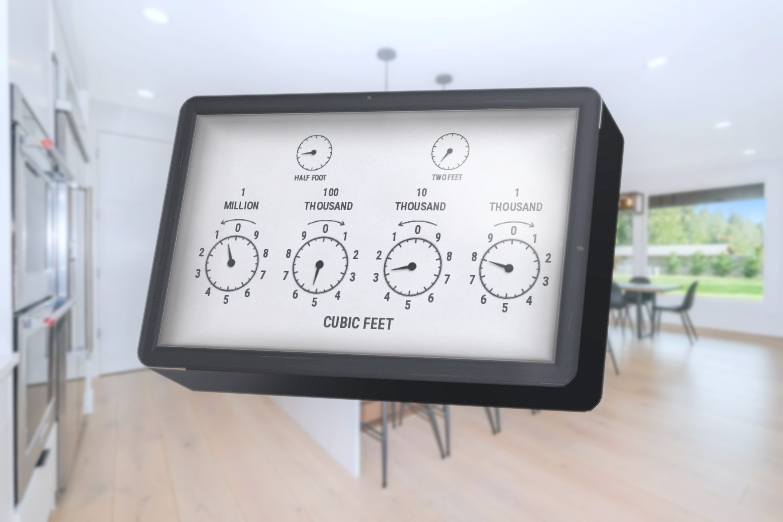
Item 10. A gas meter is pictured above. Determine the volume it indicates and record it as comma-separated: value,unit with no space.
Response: 52800,ft³
